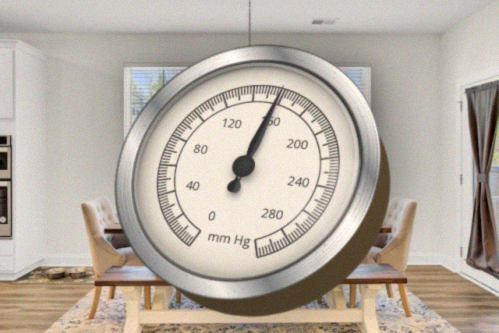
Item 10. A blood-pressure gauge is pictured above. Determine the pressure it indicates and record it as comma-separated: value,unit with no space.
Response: 160,mmHg
